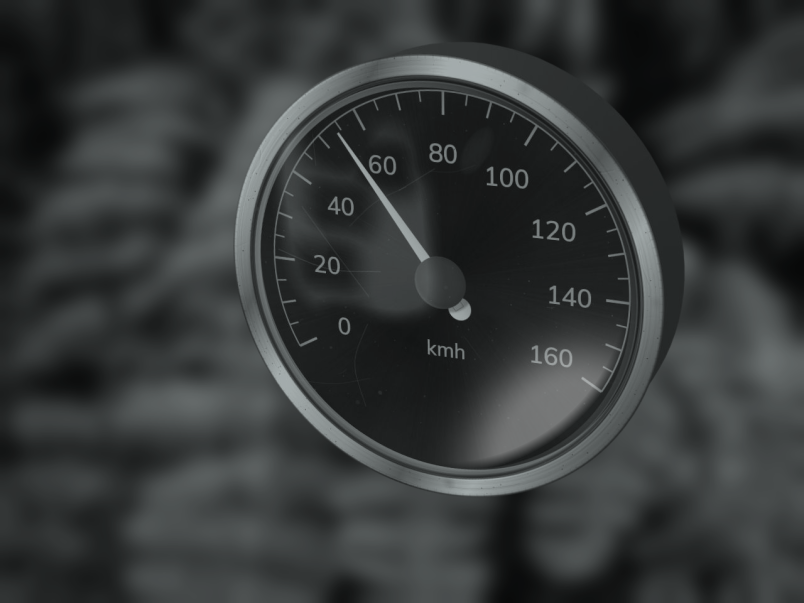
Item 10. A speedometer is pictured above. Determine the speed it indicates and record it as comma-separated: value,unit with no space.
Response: 55,km/h
